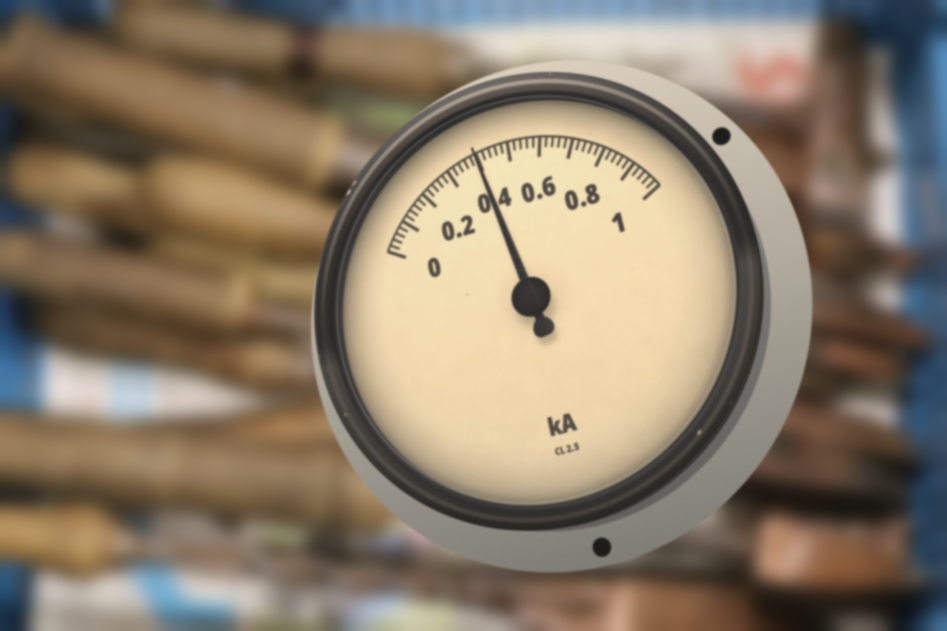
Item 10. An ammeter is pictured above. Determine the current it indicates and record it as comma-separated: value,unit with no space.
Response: 0.4,kA
